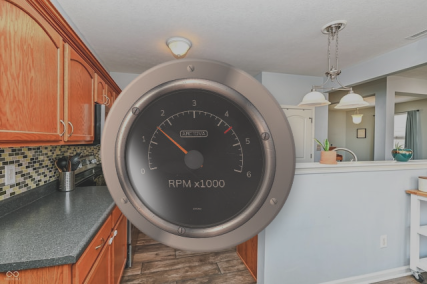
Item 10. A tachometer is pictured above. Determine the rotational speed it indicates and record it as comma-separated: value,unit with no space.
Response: 1600,rpm
